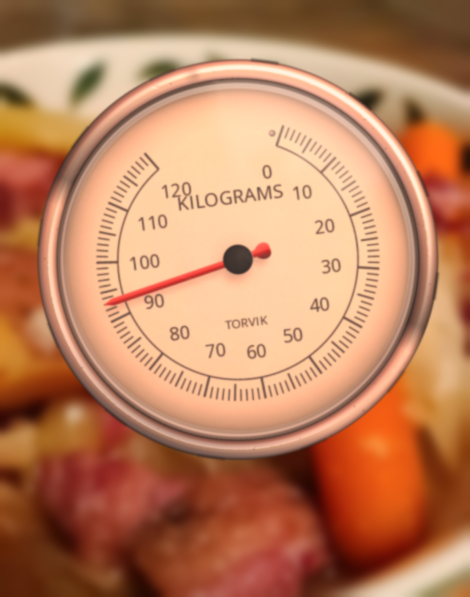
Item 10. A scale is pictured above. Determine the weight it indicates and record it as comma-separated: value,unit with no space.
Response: 93,kg
